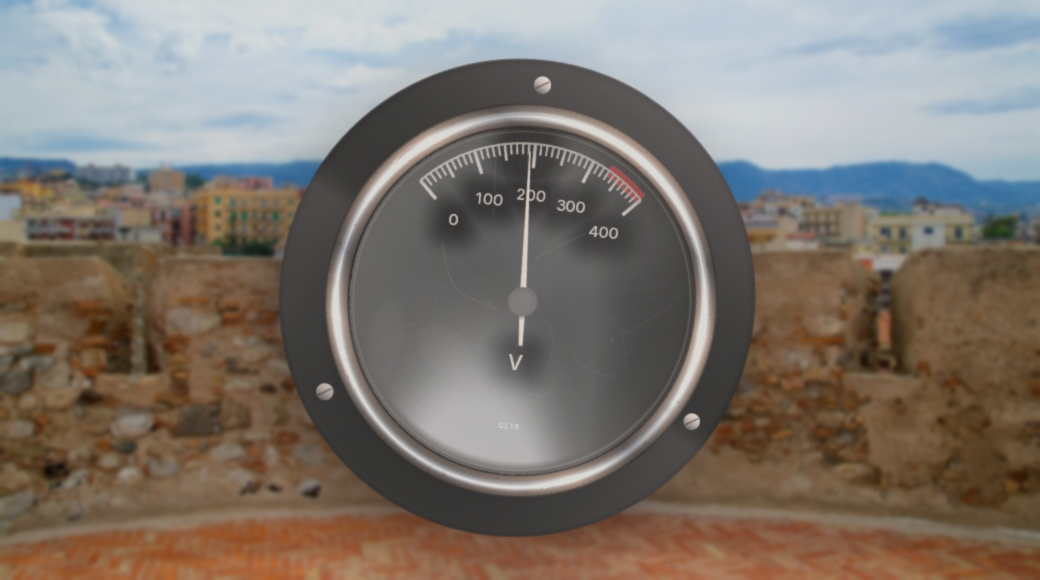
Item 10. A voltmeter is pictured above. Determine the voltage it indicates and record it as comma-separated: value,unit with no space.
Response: 190,V
